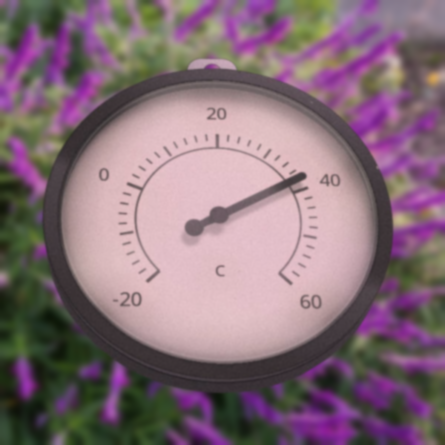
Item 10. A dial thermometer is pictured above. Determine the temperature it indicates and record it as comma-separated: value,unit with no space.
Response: 38,°C
